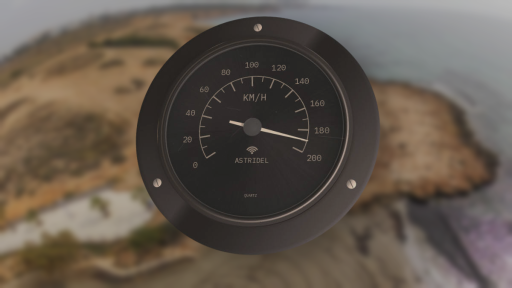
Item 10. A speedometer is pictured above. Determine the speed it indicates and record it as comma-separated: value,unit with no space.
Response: 190,km/h
